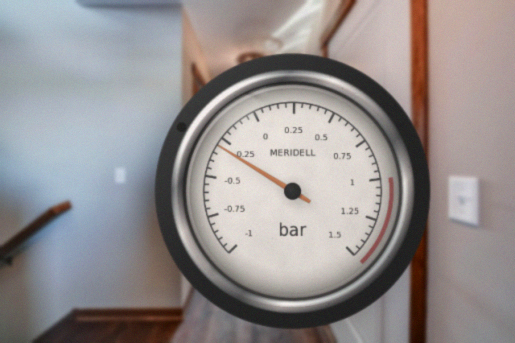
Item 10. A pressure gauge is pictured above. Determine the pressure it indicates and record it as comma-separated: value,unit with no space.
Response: -0.3,bar
